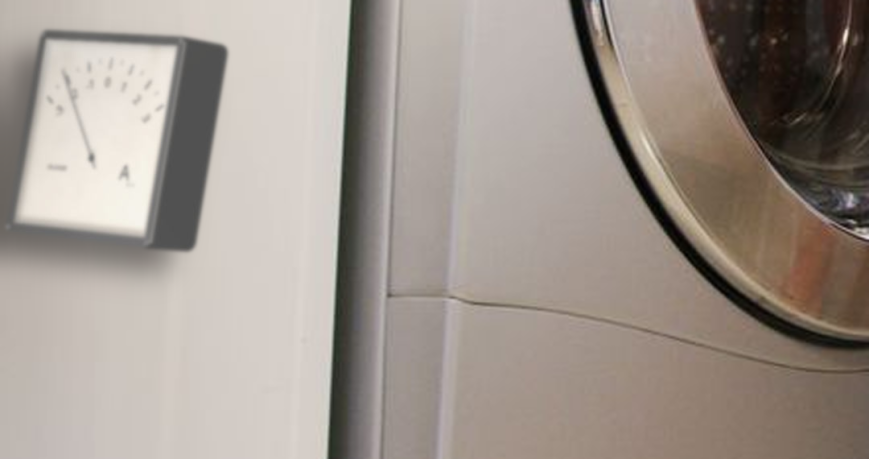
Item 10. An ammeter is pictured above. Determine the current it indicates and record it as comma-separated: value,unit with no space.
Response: -2,A
